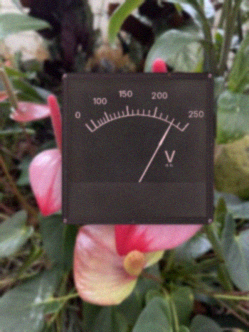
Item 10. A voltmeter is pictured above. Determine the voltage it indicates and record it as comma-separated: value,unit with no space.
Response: 230,V
